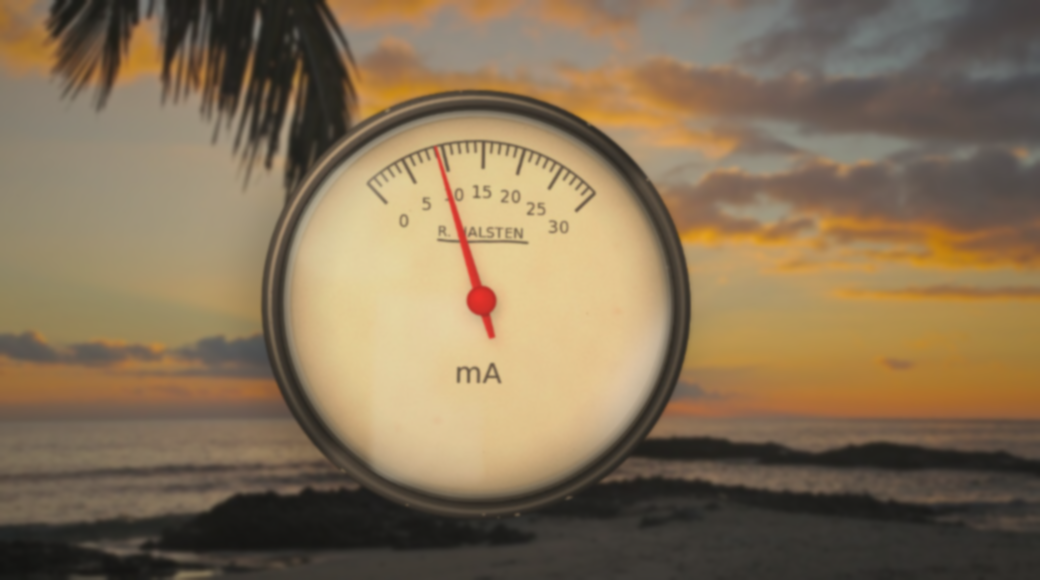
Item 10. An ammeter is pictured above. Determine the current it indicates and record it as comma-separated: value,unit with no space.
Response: 9,mA
